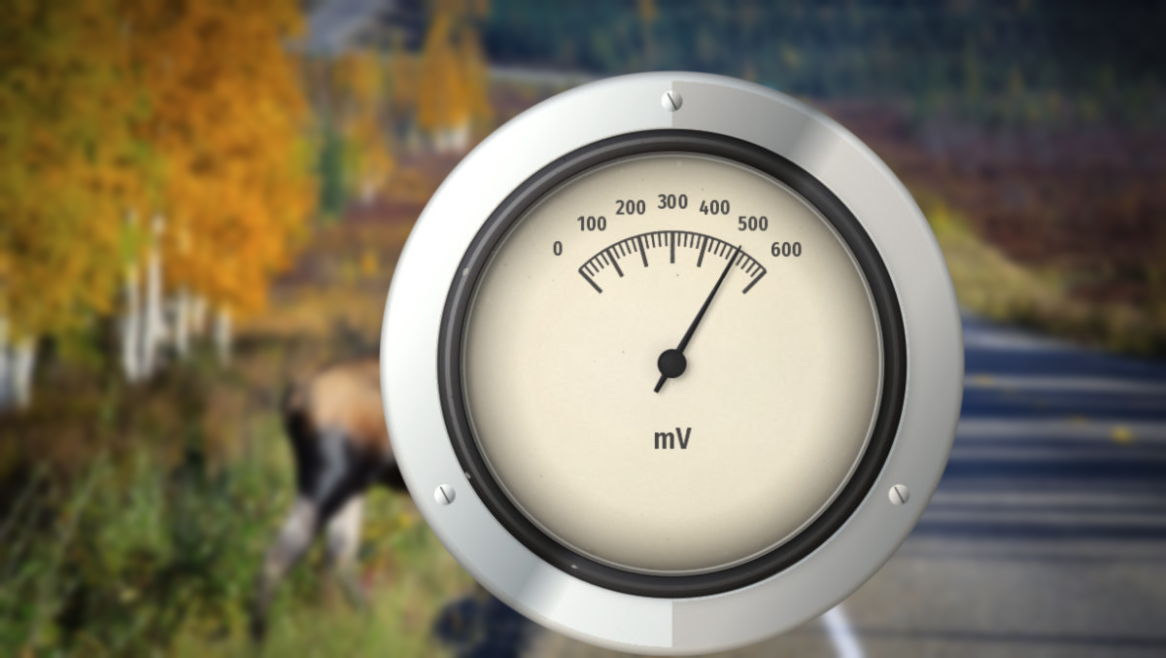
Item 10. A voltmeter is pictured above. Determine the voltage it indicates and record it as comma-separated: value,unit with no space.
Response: 500,mV
